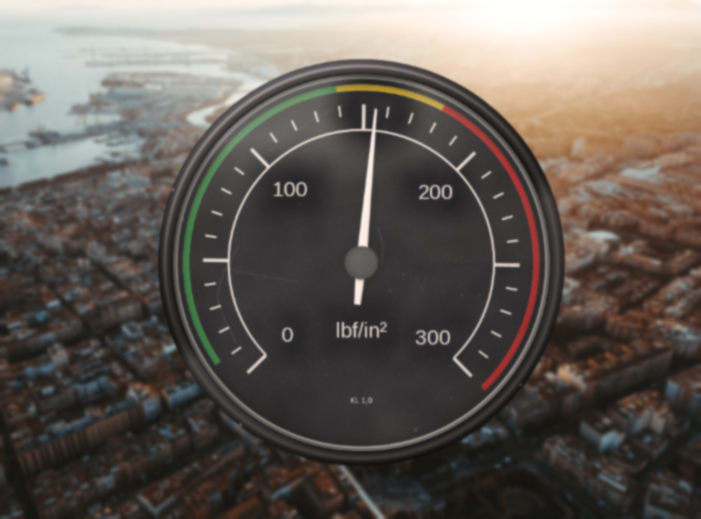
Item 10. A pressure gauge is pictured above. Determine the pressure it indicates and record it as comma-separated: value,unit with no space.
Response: 155,psi
